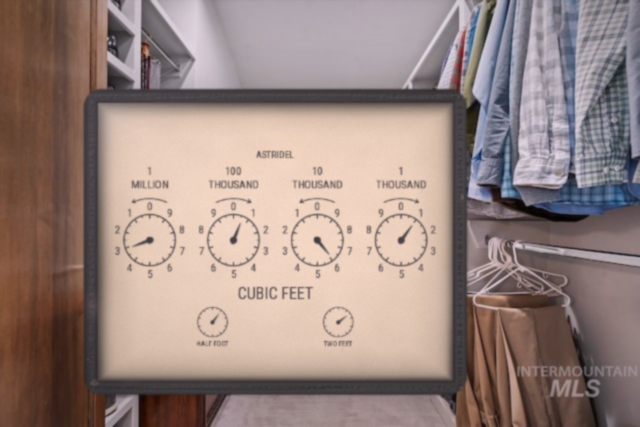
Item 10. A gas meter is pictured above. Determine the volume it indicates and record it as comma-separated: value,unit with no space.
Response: 306100,ft³
